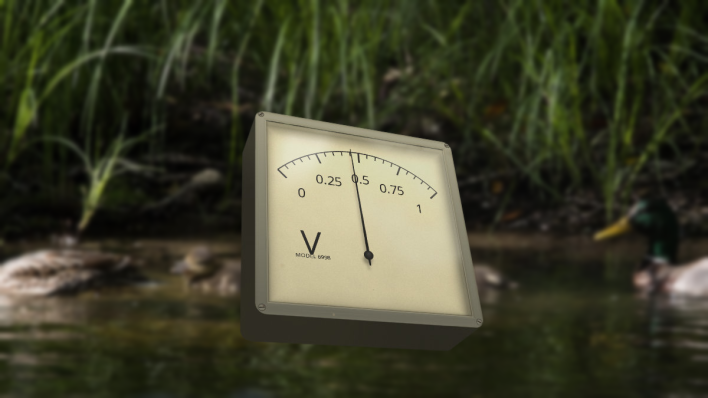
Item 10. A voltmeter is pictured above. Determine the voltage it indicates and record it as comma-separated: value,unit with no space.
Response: 0.45,V
